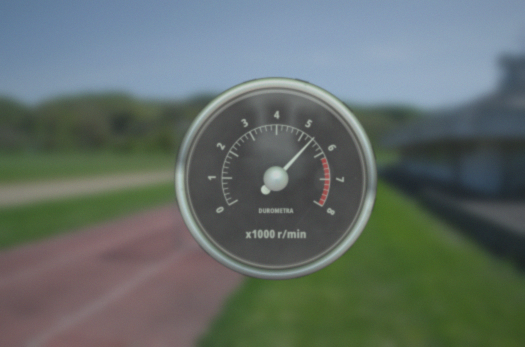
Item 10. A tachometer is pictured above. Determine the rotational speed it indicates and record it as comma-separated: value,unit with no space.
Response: 5400,rpm
